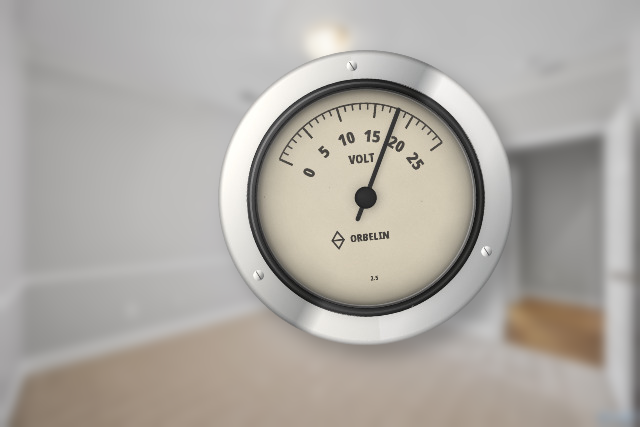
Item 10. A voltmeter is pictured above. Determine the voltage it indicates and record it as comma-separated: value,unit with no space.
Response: 18,V
